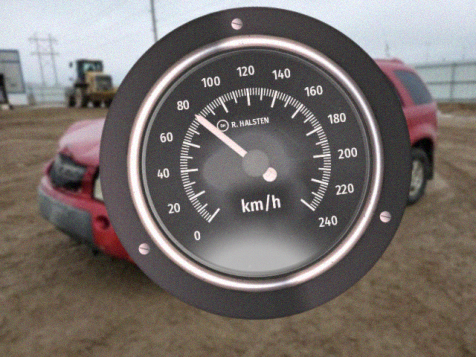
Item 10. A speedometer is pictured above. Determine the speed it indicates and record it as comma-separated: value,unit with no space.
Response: 80,km/h
